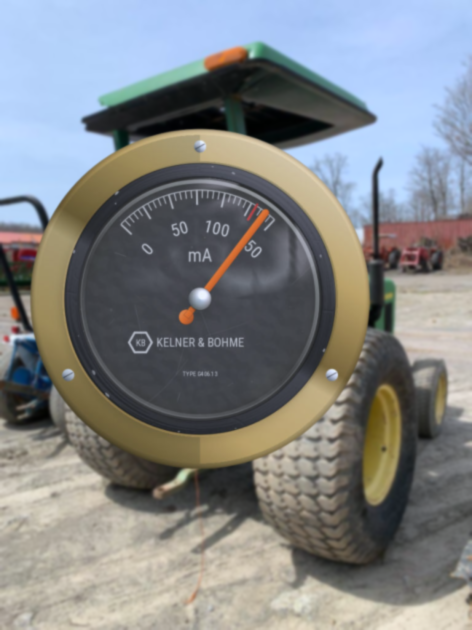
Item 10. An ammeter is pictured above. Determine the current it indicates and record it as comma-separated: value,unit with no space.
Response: 140,mA
